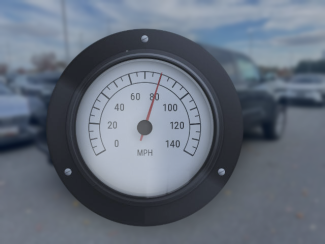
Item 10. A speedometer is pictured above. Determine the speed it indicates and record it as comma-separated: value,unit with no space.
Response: 80,mph
